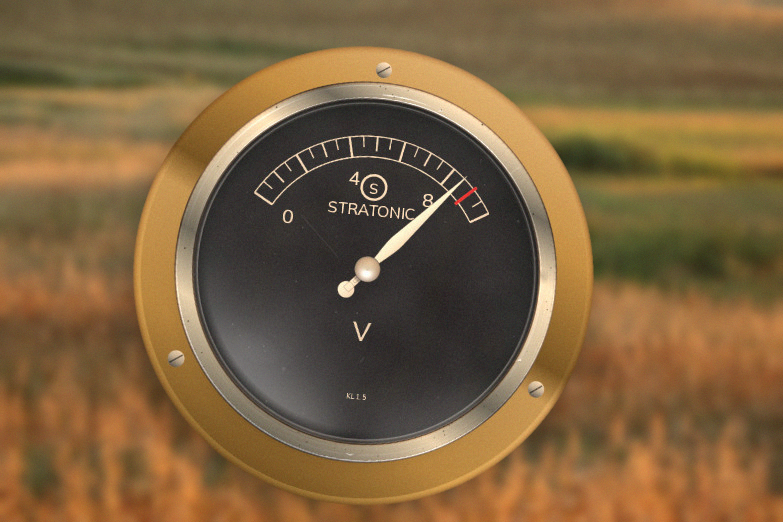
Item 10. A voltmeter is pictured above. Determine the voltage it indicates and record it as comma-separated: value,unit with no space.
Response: 8.5,V
